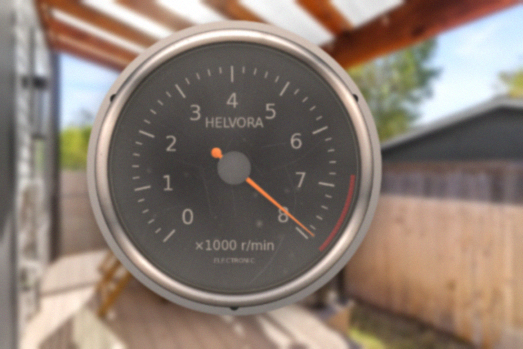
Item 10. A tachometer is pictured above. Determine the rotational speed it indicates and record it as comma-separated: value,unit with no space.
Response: 7900,rpm
